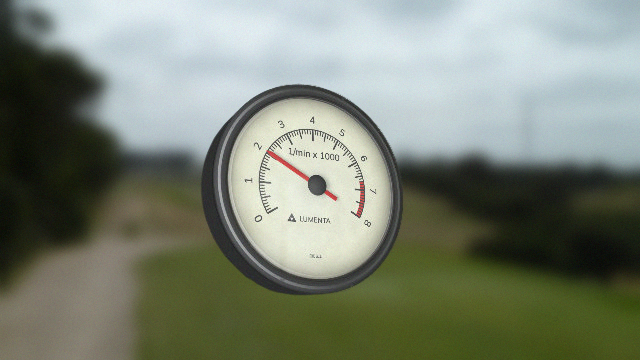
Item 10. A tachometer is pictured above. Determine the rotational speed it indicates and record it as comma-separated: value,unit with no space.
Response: 2000,rpm
